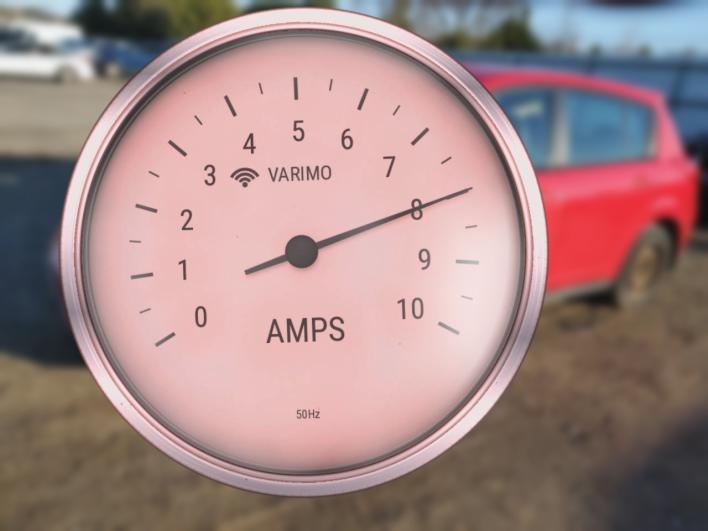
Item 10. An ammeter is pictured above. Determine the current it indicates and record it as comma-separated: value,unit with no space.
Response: 8,A
